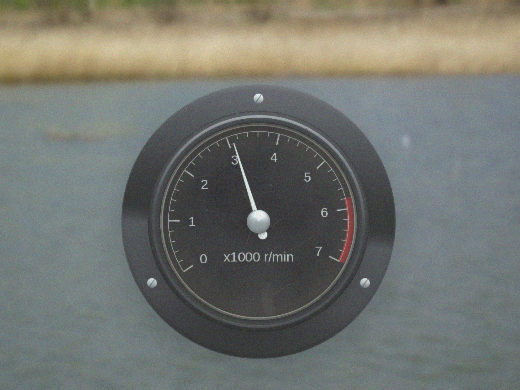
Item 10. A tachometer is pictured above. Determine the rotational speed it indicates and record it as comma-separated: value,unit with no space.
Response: 3100,rpm
